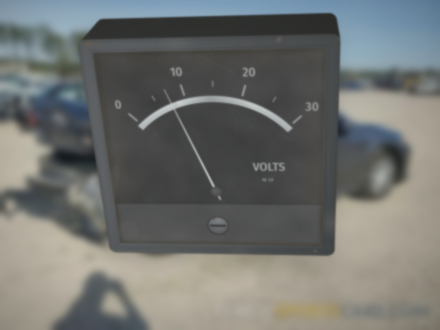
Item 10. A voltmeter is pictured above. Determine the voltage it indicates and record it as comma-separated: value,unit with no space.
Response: 7.5,V
